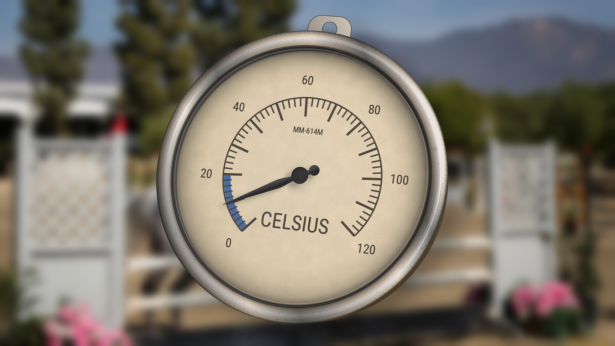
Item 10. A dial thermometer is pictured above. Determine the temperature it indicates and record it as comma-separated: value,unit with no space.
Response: 10,°C
